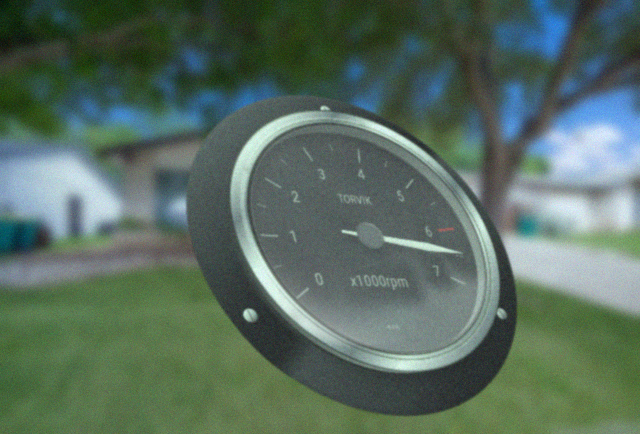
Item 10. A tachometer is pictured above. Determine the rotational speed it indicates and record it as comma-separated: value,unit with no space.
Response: 6500,rpm
